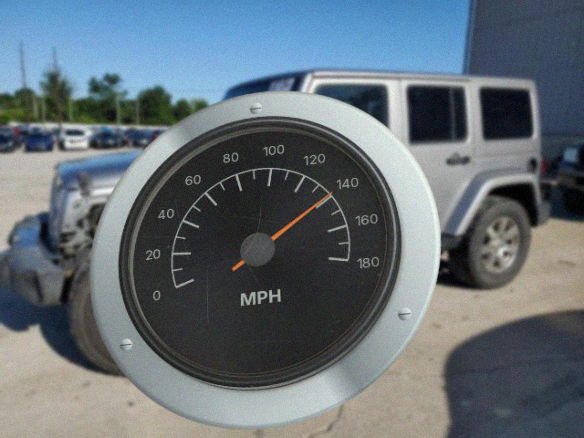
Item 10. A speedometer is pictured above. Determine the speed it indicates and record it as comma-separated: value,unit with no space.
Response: 140,mph
